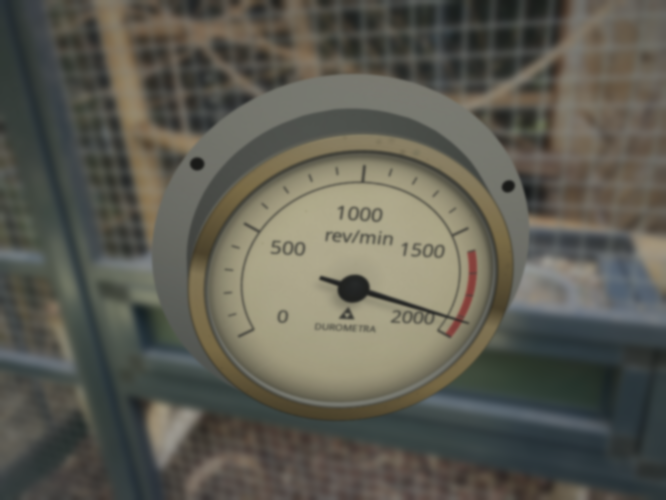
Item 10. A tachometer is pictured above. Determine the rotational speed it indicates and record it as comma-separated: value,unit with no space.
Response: 1900,rpm
